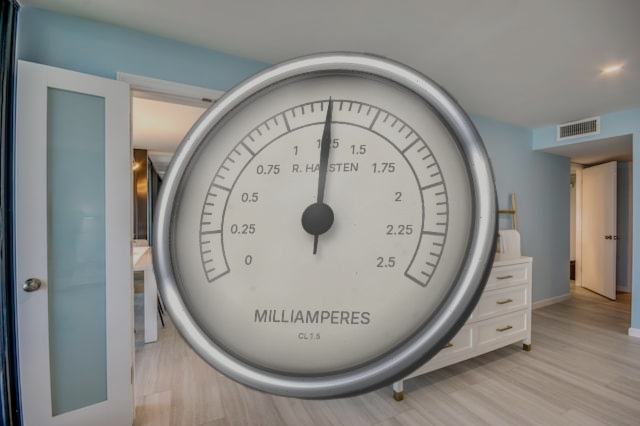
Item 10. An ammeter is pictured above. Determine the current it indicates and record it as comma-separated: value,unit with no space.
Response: 1.25,mA
